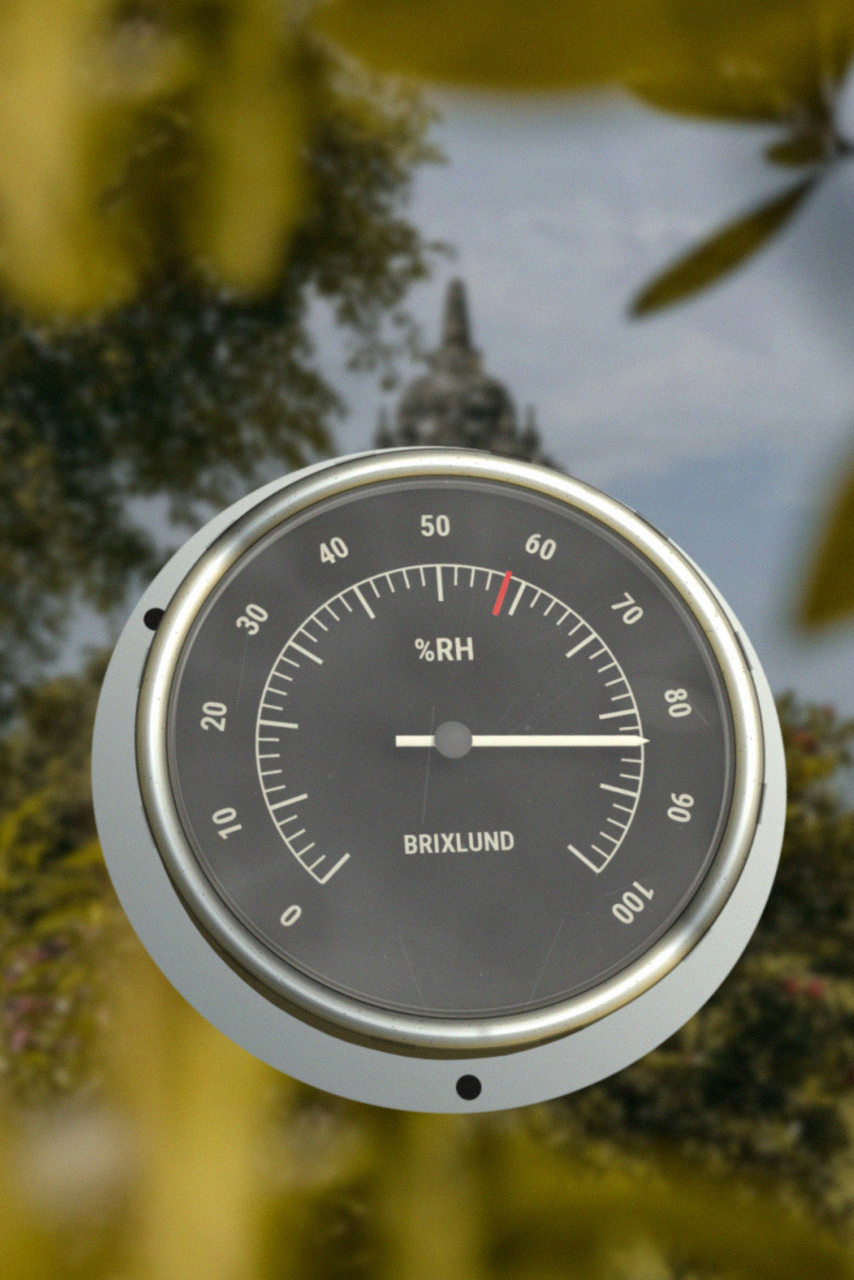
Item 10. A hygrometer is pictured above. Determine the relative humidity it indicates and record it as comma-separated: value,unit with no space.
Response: 84,%
